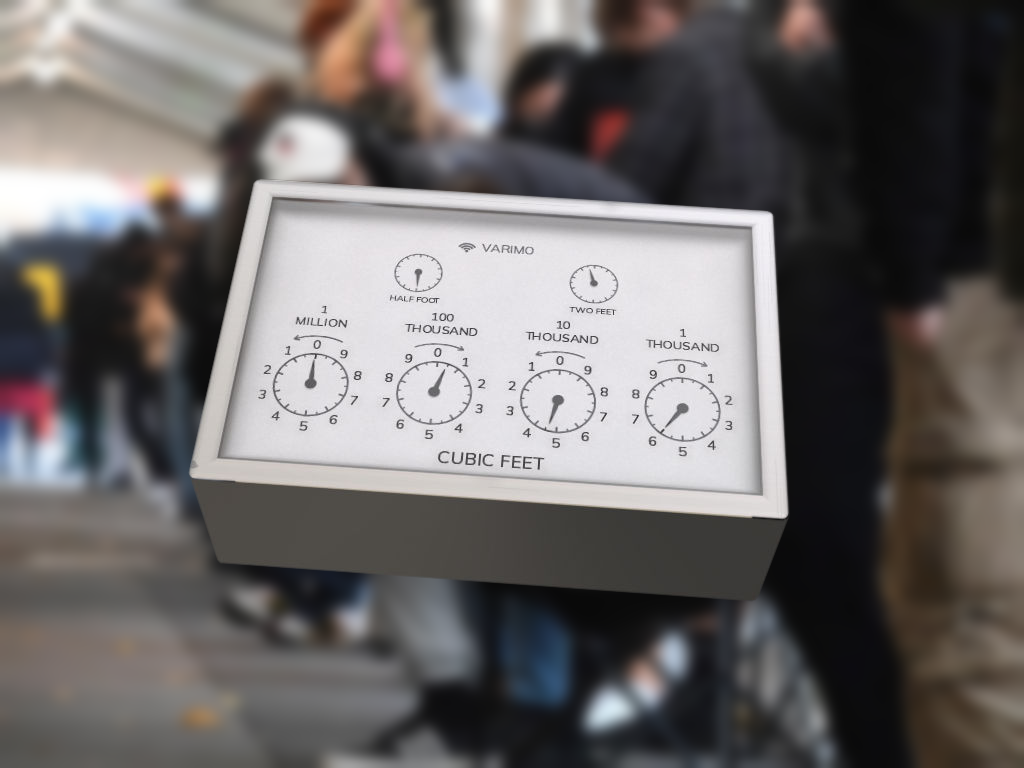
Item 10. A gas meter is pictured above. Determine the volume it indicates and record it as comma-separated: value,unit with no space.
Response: 4600,ft³
